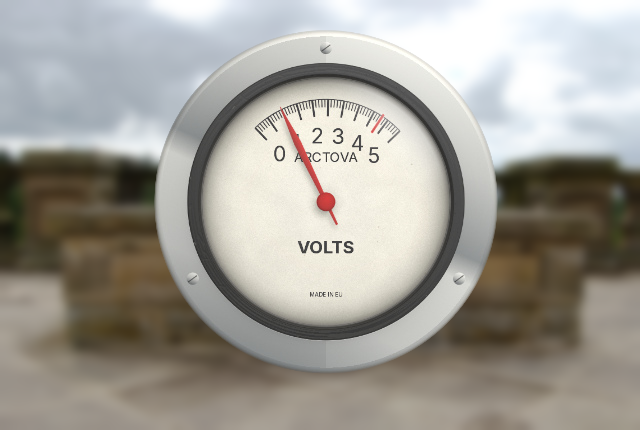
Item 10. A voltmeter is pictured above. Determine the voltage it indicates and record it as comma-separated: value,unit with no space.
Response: 1,V
